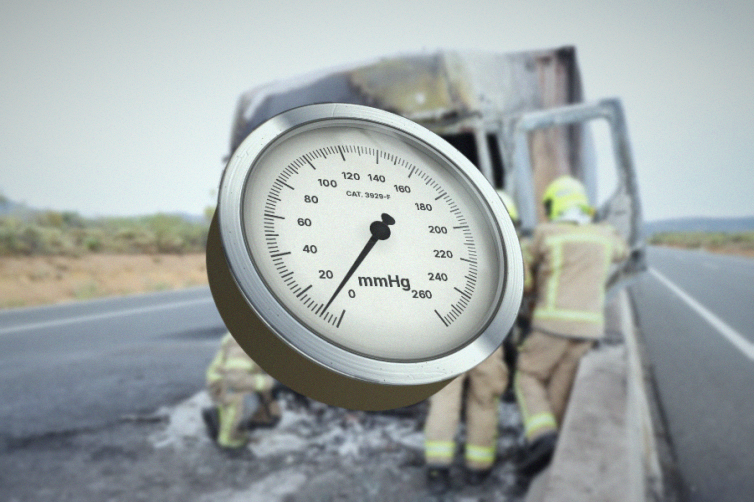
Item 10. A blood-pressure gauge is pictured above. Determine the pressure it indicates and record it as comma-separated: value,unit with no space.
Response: 8,mmHg
